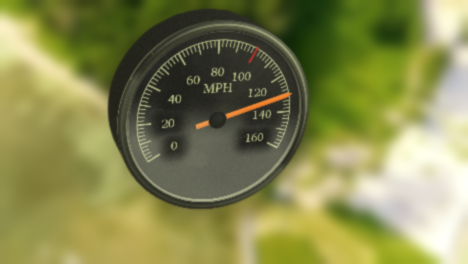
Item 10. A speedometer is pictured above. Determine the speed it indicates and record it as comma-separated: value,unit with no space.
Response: 130,mph
